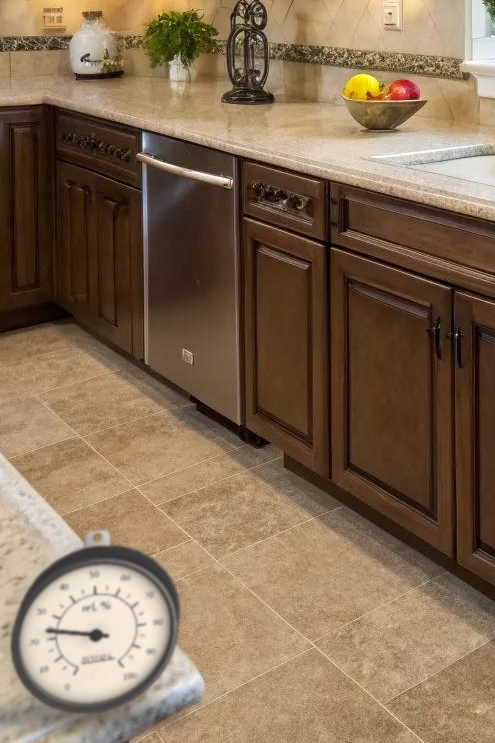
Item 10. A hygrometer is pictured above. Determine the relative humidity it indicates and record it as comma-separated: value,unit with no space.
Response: 25,%
